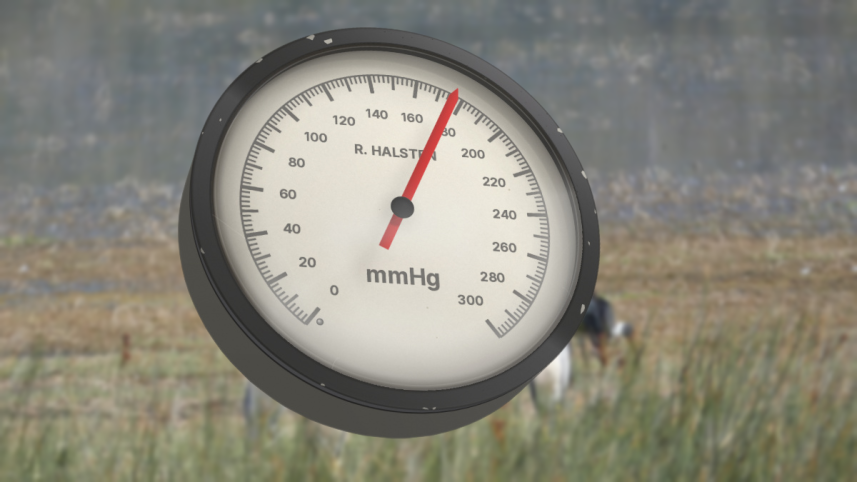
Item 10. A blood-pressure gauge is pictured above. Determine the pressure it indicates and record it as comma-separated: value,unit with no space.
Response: 176,mmHg
